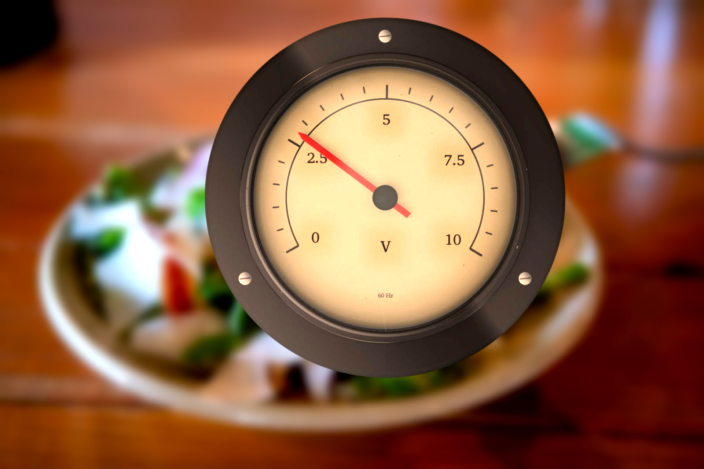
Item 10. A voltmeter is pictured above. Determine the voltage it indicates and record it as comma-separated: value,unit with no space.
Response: 2.75,V
